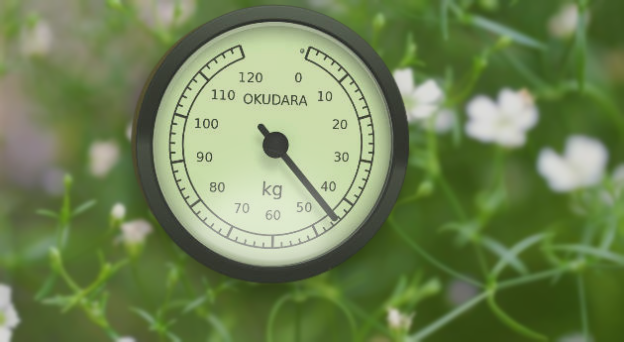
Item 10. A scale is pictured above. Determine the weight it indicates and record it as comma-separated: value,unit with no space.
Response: 45,kg
